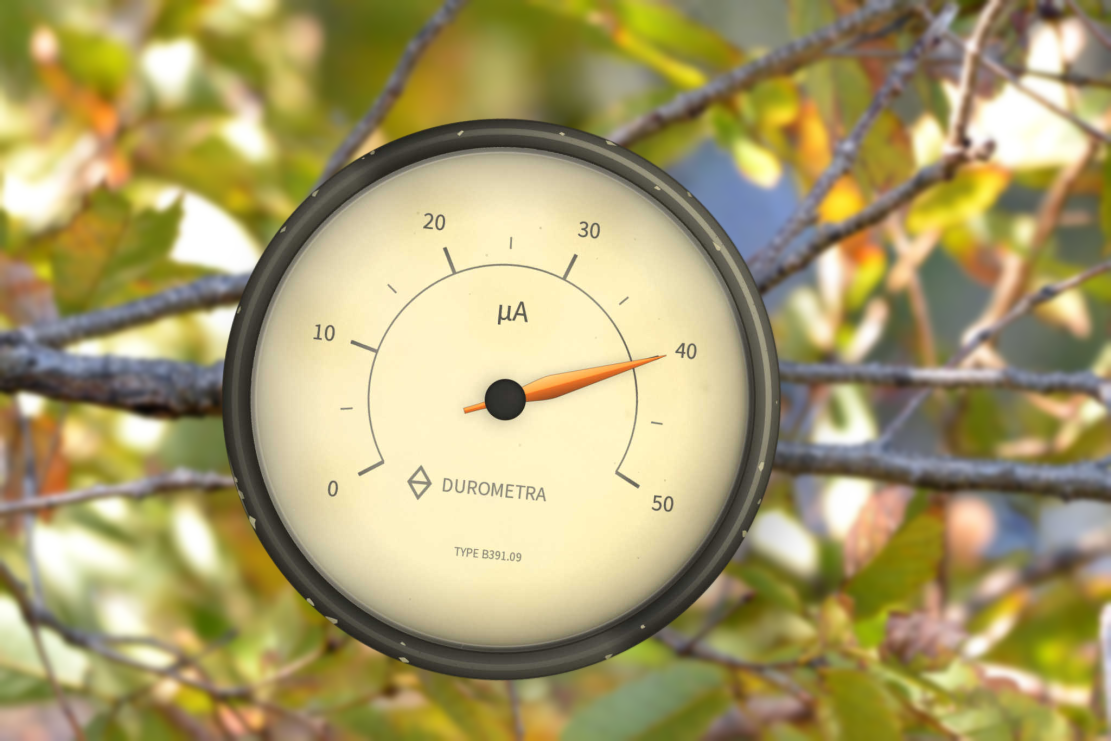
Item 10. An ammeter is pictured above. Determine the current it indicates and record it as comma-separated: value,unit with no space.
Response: 40,µA
